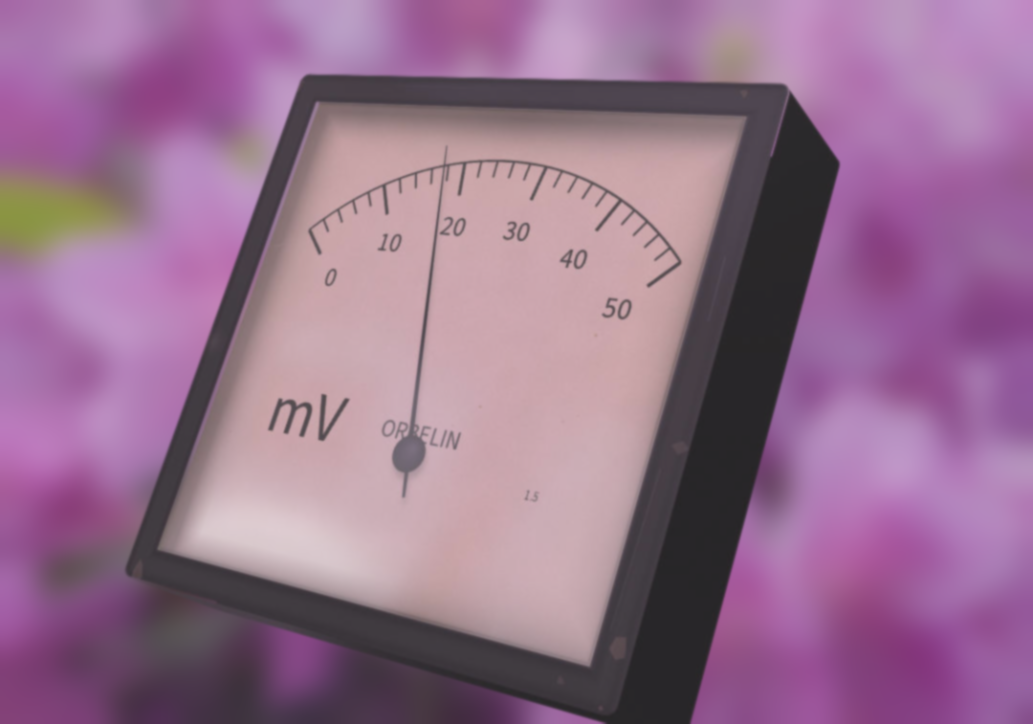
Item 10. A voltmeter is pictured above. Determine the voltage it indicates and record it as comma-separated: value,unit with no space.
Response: 18,mV
